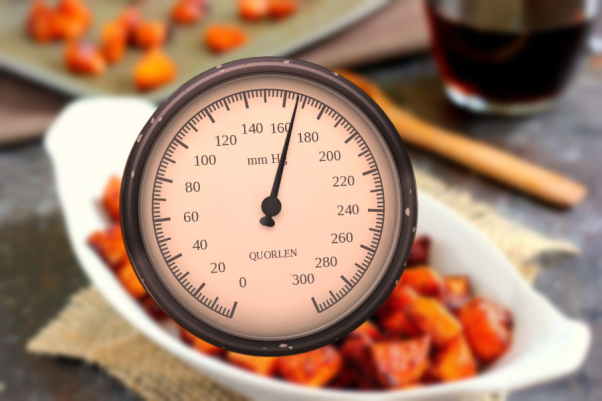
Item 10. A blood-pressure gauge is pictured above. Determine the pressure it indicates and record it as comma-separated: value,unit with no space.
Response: 166,mmHg
